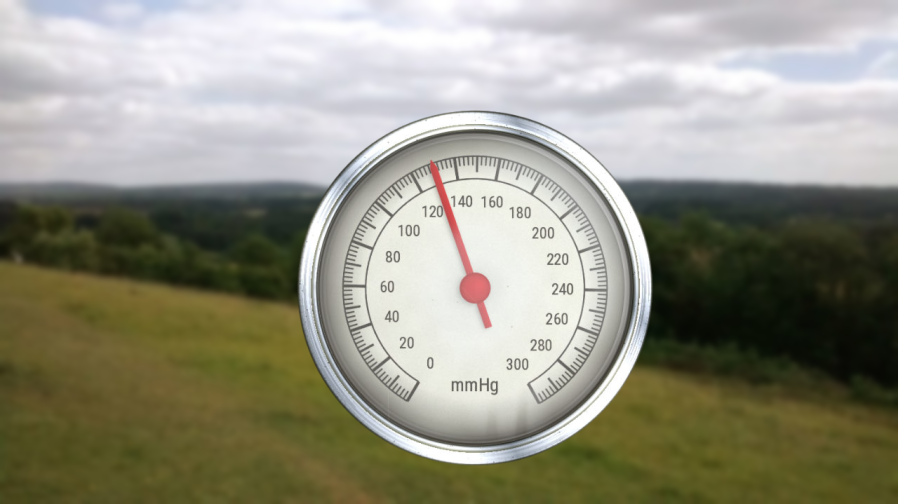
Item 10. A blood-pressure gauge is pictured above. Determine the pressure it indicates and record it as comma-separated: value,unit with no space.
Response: 130,mmHg
